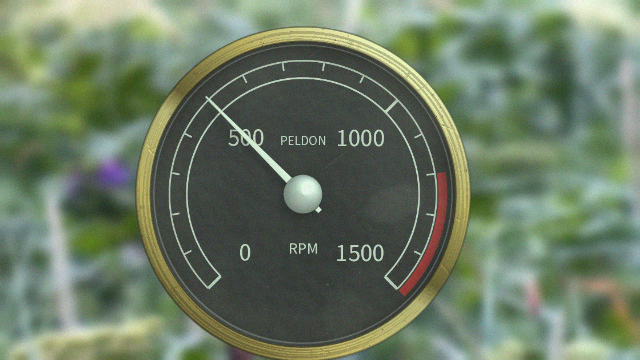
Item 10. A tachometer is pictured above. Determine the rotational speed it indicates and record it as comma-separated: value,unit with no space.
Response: 500,rpm
